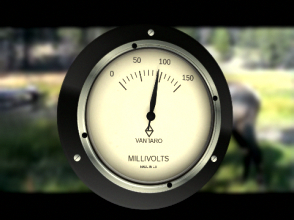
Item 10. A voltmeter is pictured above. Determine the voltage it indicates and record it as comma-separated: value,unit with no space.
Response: 90,mV
